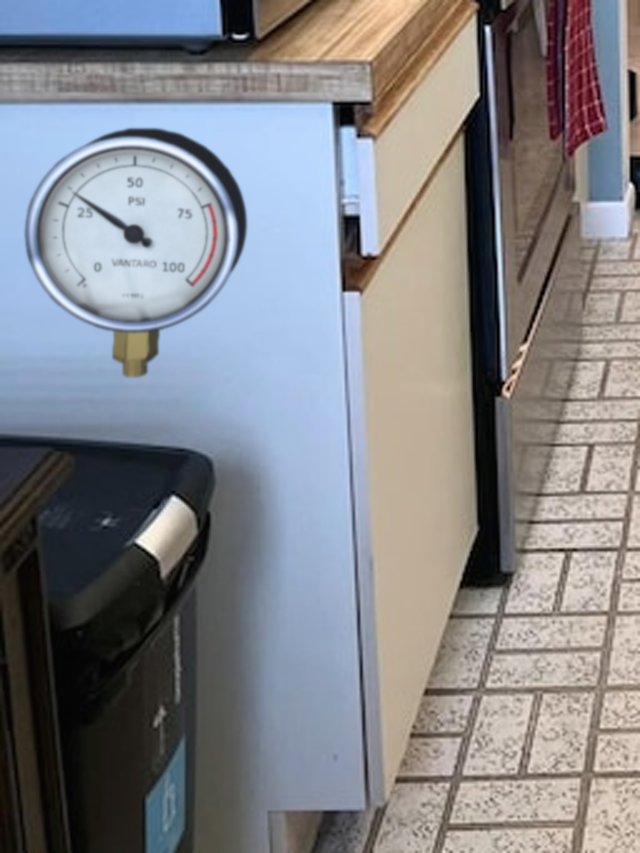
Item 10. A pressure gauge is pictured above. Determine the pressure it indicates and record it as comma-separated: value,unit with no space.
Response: 30,psi
